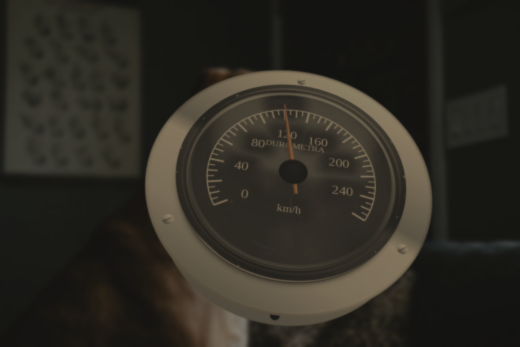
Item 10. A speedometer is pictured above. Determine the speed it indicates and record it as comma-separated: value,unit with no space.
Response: 120,km/h
